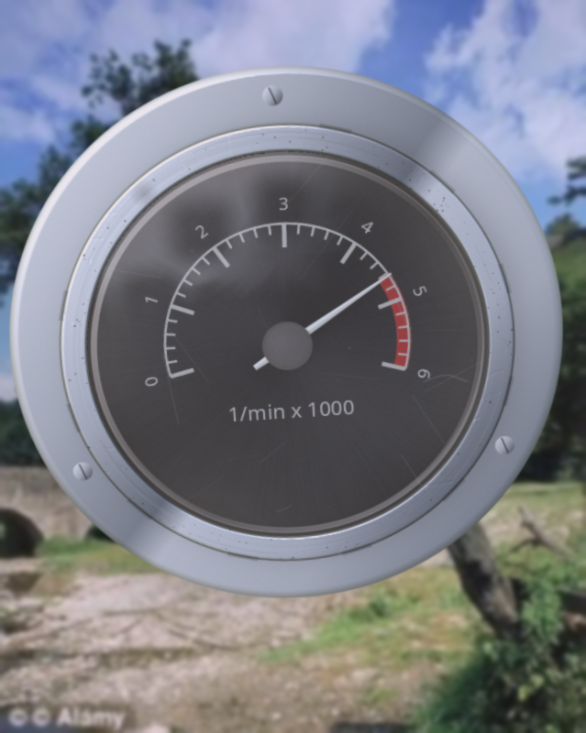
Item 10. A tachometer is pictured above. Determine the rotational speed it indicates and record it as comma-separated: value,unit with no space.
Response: 4600,rpm
